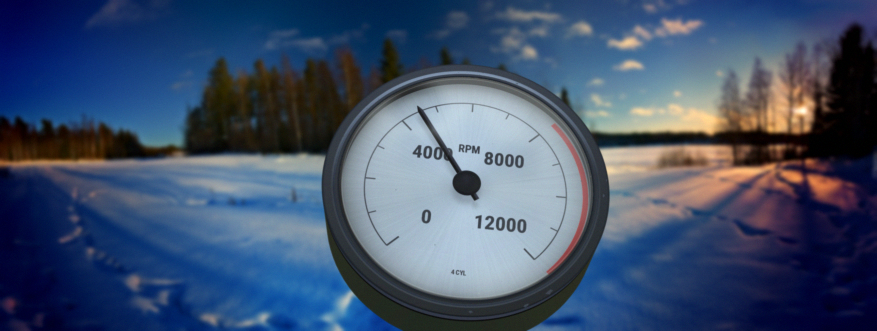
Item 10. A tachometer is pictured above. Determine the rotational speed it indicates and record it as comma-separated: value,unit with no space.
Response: 4500,rpm
